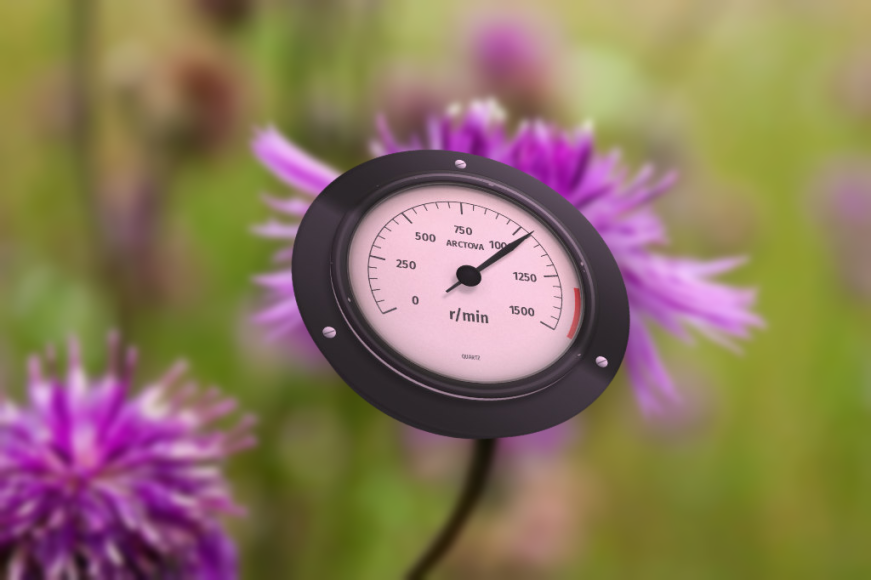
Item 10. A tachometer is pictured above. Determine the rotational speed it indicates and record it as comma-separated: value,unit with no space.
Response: 1050,rpm
